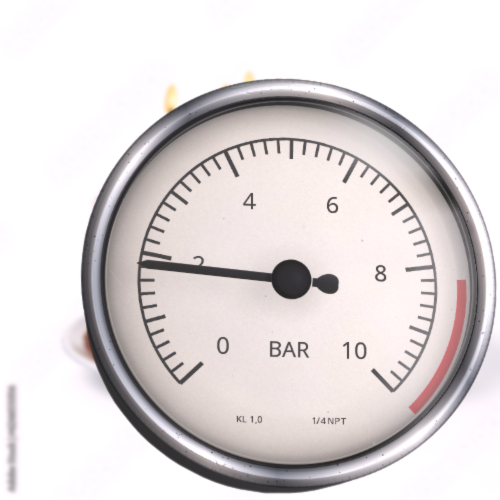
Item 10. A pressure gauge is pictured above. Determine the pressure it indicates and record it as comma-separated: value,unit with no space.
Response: 1.8,bar
